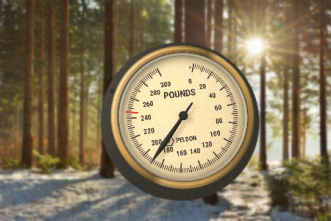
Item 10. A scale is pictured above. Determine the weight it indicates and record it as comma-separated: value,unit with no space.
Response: 190,lb
